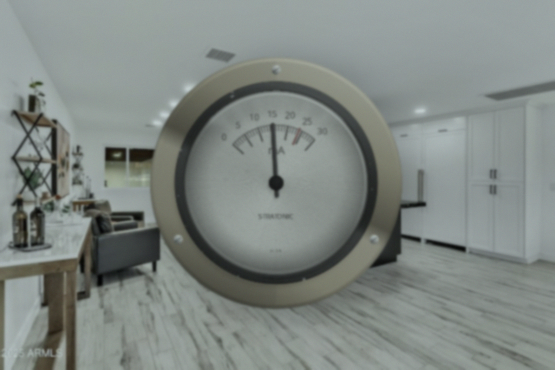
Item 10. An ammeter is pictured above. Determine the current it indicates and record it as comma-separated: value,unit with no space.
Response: 15,mA
